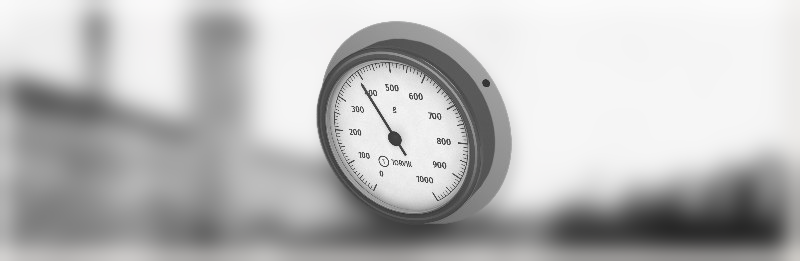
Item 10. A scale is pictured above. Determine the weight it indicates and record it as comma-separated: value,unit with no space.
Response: 400,g
